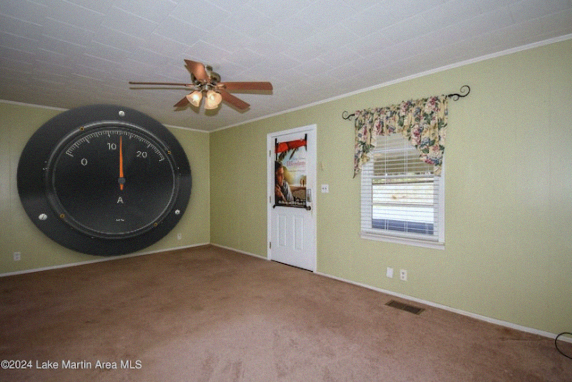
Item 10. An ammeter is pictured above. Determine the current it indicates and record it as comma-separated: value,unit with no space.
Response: 12.5,A
